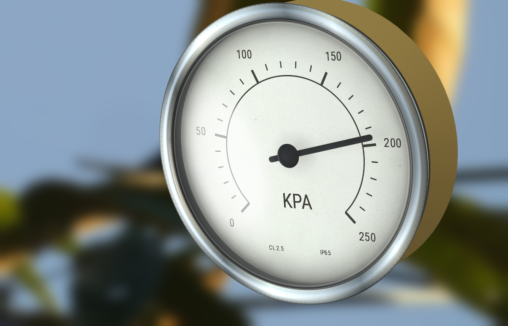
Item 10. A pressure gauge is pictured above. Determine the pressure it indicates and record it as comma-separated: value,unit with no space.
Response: 195,kPa
